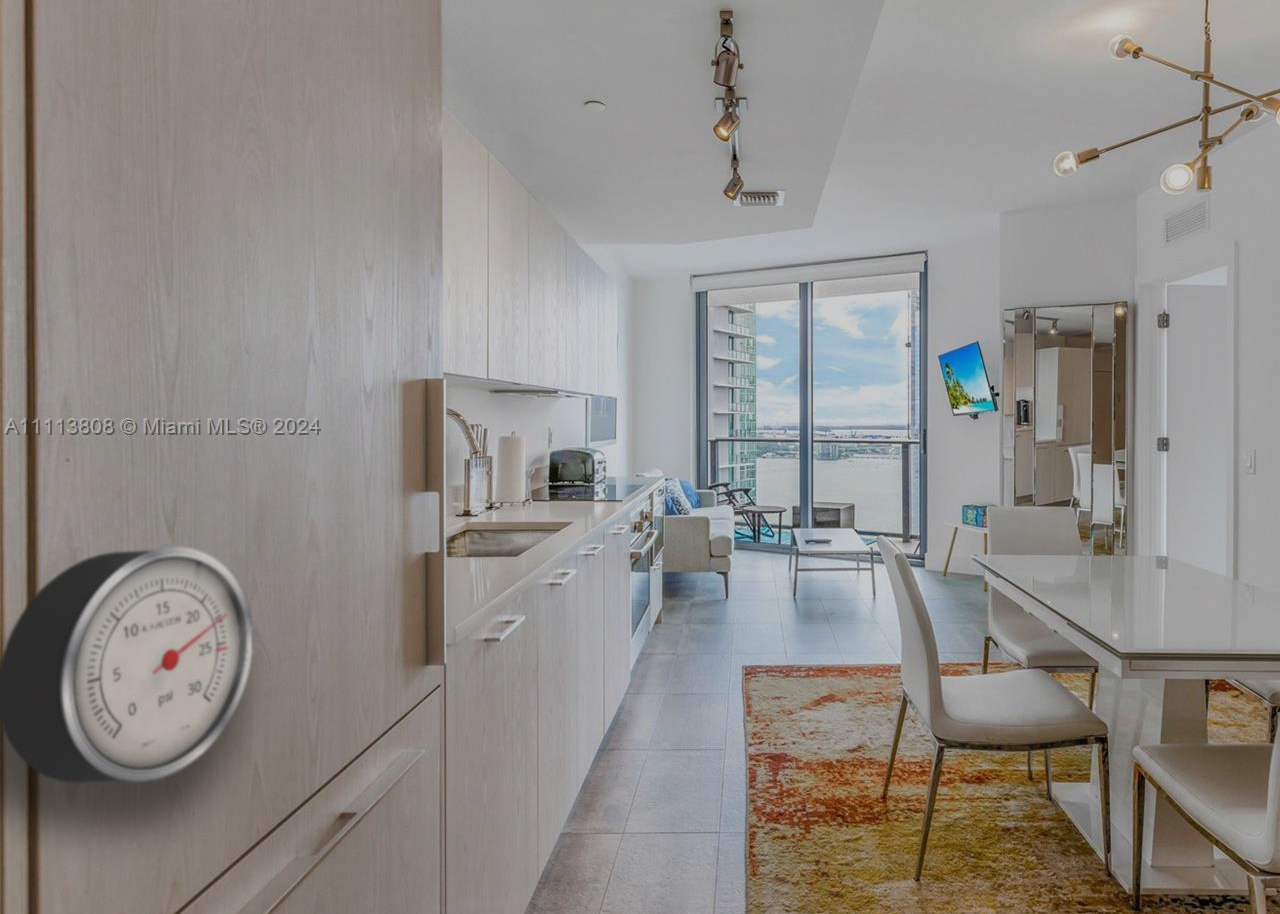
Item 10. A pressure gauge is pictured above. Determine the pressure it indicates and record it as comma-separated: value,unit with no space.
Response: 22.5,psi
